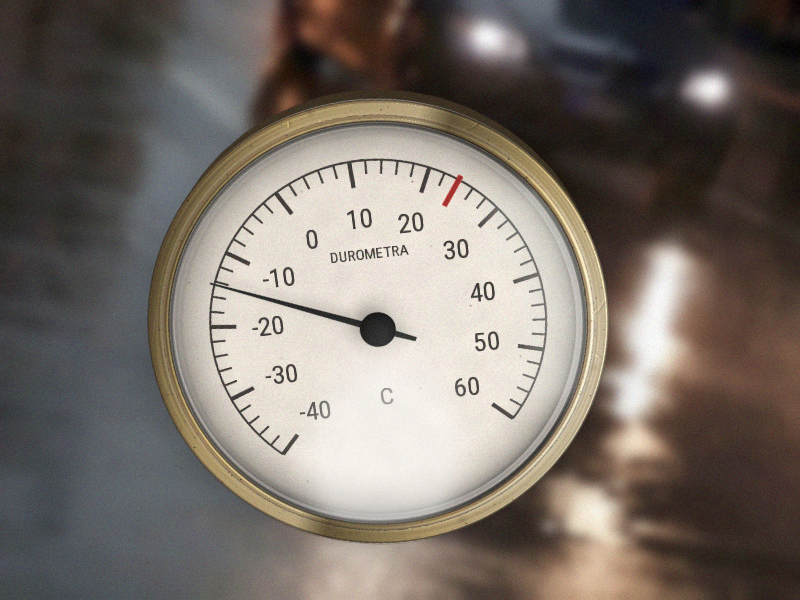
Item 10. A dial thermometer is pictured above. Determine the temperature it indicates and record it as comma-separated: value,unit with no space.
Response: -14,°C
